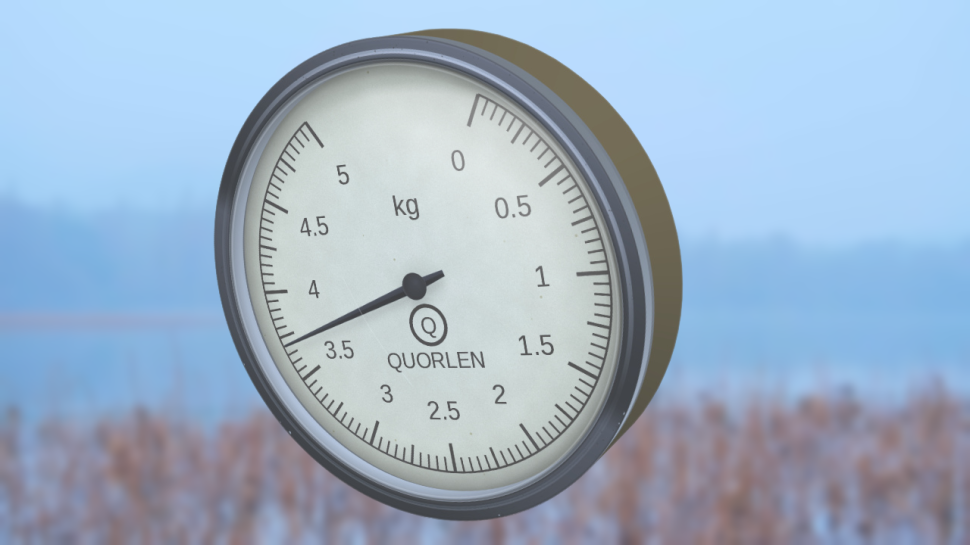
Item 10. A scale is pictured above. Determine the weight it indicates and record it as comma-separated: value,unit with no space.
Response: 3.7,kg
